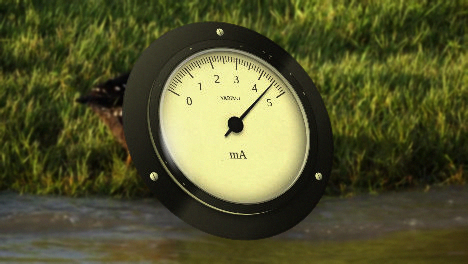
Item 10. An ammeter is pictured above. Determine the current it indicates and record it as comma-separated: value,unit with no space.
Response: 4.5,mA
